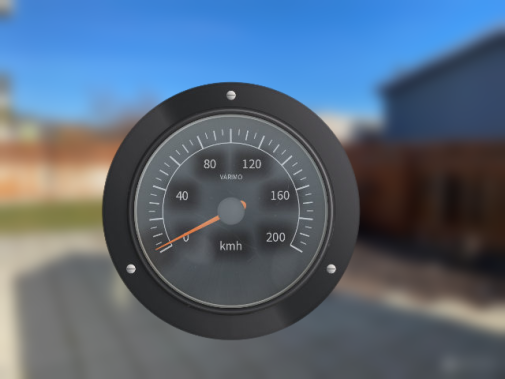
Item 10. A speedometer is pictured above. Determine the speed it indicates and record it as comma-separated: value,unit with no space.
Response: 2.5,km/h
